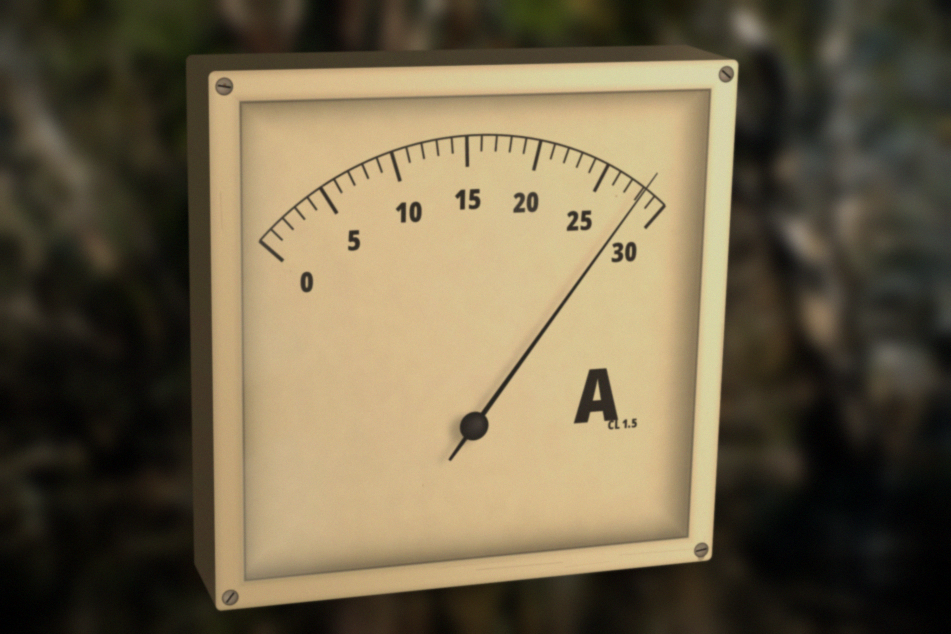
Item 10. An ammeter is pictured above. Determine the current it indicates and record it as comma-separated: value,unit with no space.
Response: 28,A
